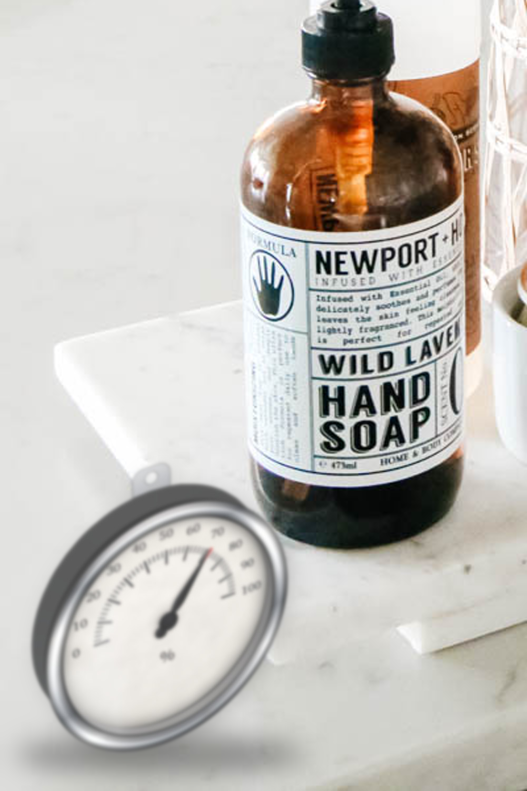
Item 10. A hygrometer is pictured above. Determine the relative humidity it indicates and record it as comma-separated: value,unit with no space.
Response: 70,%
